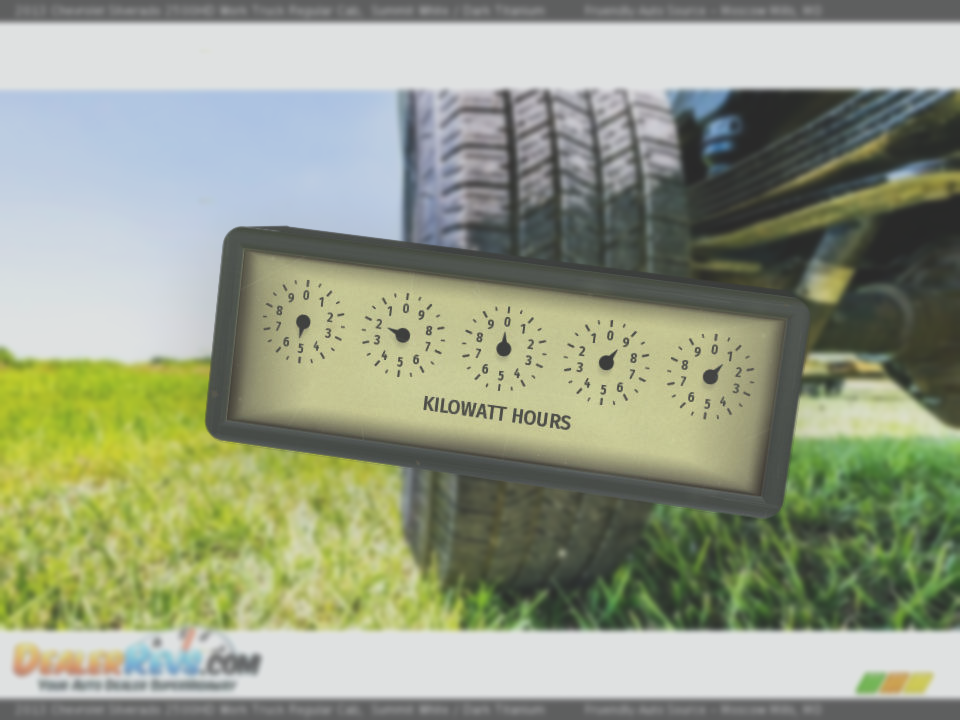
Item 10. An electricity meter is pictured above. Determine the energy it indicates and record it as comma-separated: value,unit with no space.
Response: 51991,kWh
